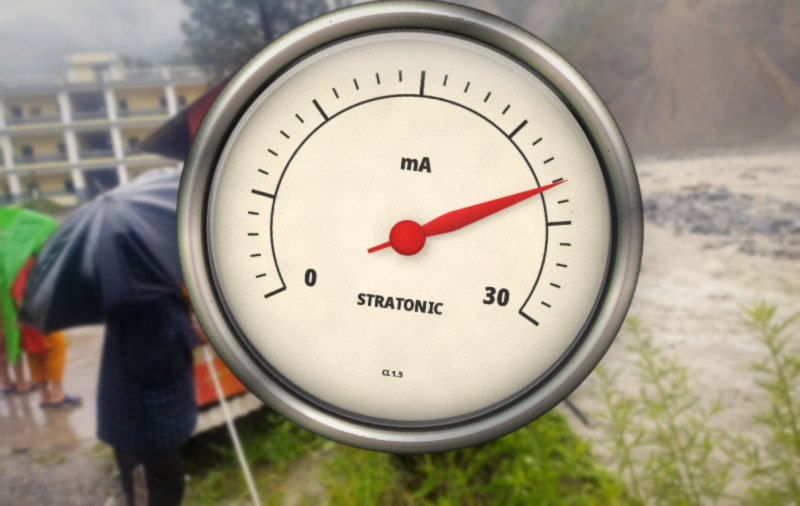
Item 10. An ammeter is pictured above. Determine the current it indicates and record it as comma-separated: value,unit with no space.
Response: 23,mA
